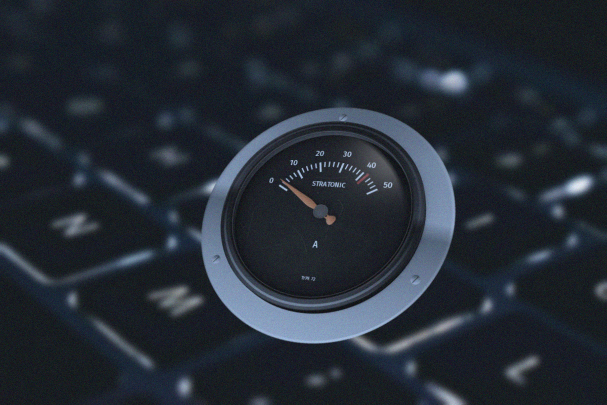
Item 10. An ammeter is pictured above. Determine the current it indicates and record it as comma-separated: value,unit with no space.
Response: 2,A
